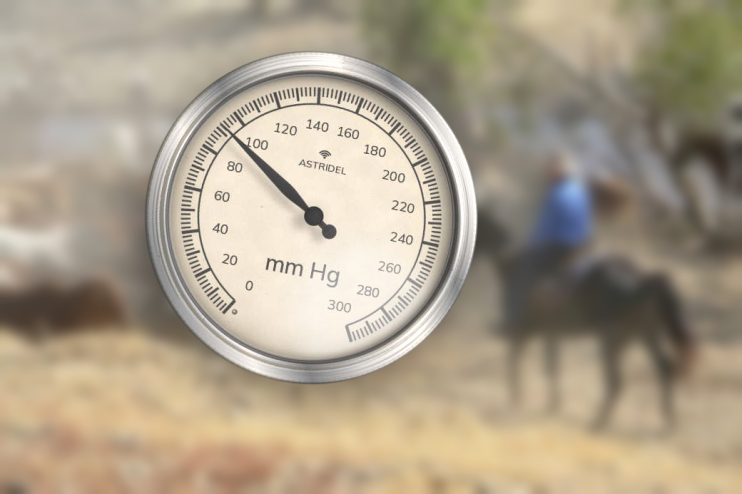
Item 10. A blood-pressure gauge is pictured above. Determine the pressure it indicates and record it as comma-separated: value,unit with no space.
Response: 92,mmHg
